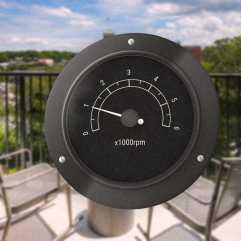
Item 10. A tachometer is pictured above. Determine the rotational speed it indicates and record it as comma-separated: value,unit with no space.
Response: 1000,rpm
